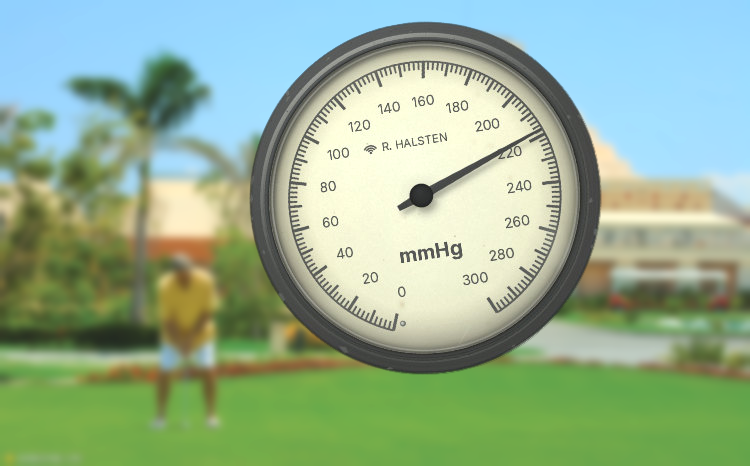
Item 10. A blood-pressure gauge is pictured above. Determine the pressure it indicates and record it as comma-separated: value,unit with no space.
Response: 218,mmHg
